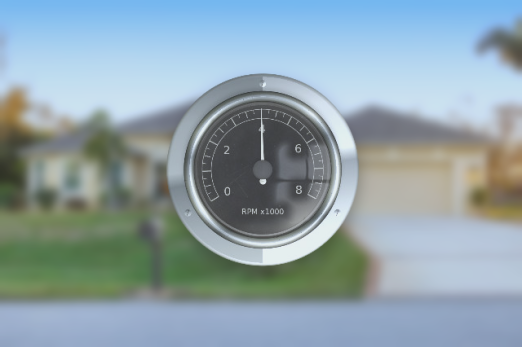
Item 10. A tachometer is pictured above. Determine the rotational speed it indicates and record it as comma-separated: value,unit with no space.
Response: 4000,rpm
